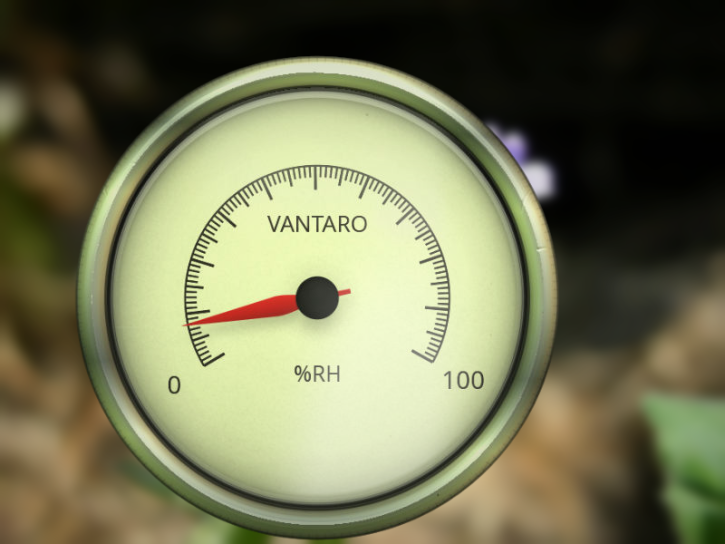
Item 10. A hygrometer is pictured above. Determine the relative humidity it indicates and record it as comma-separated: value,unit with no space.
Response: 8,%
